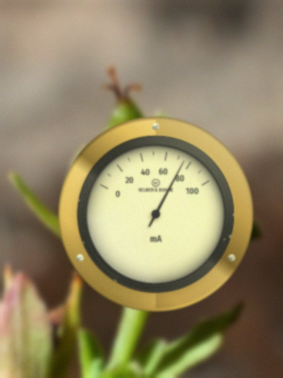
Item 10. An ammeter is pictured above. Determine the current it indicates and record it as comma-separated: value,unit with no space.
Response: 75,mA
